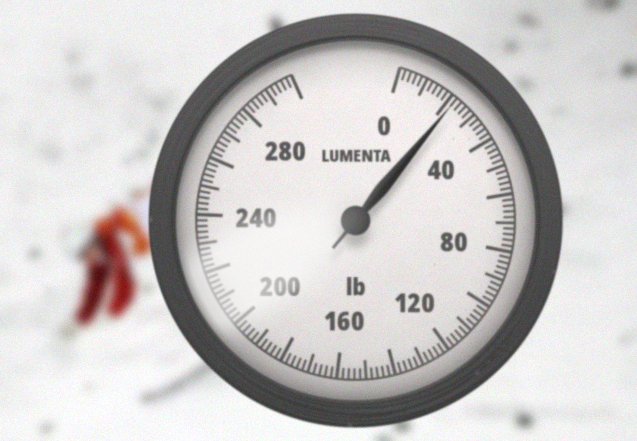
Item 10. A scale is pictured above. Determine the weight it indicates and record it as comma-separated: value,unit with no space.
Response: 22,lb
